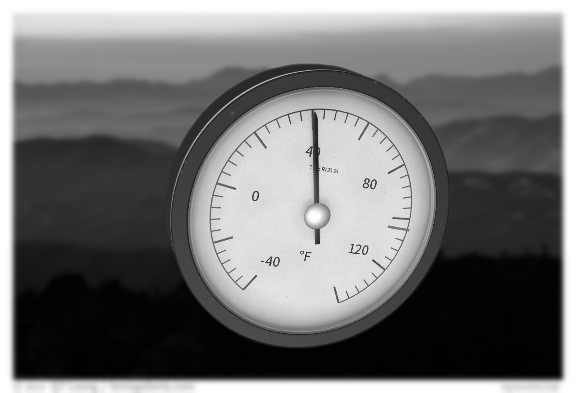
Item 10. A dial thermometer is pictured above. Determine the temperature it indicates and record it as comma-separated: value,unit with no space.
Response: 40,°F
